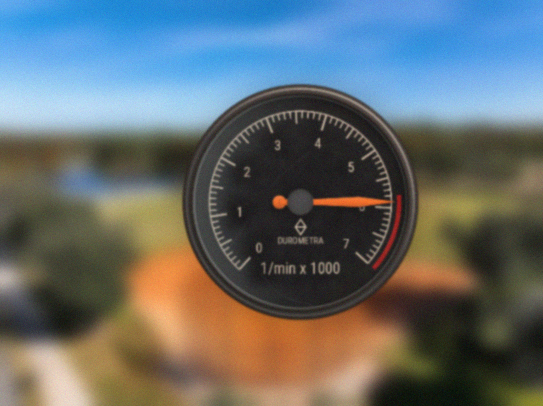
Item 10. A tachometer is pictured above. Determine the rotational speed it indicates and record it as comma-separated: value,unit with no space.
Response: 5900,rpm
